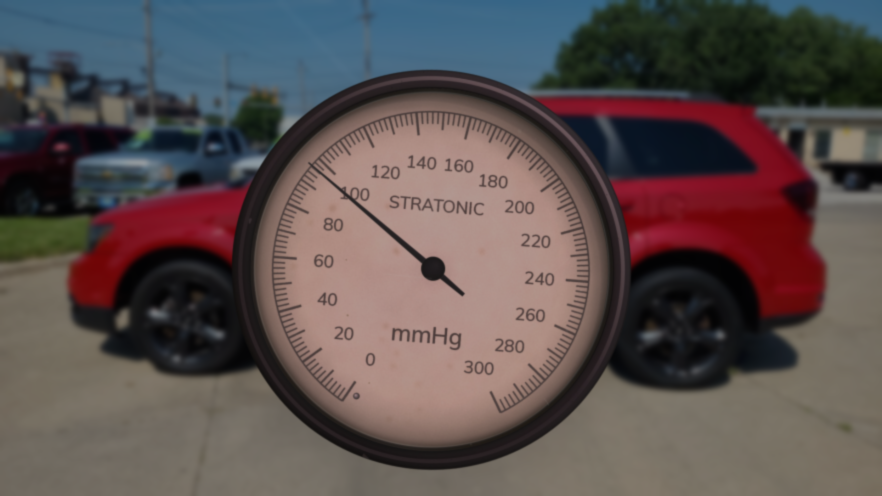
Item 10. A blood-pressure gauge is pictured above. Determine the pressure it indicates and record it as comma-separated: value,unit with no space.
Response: 96,mmHg
